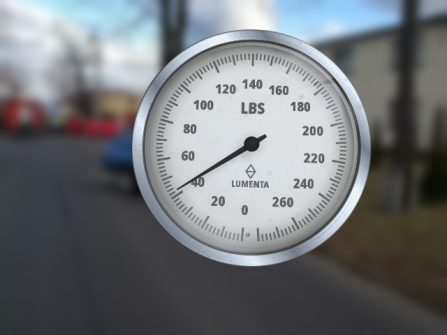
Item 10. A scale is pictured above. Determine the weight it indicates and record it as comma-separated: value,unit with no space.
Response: 42,lb
